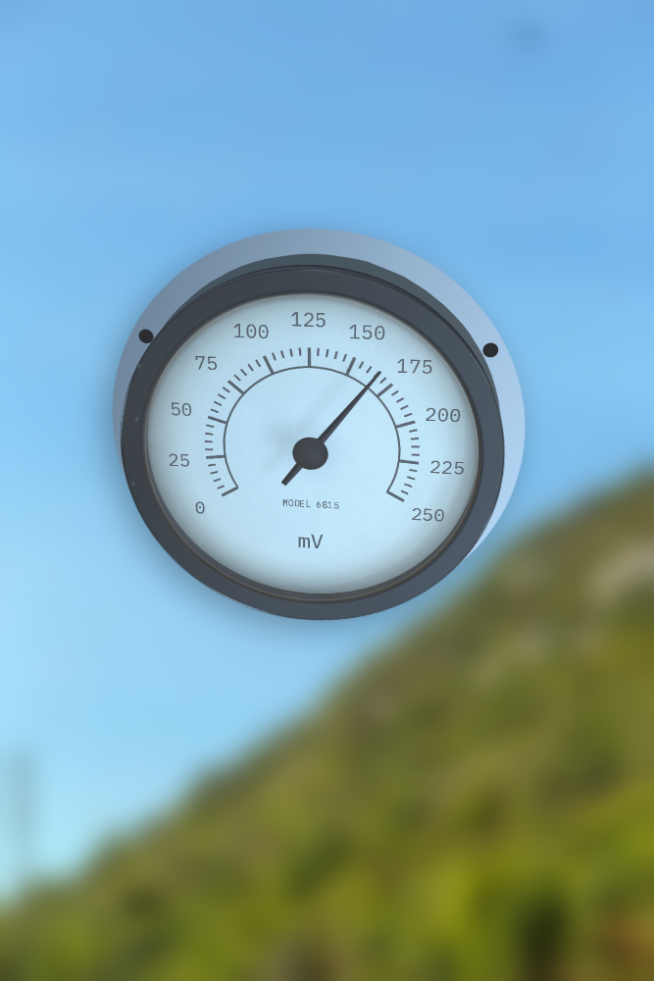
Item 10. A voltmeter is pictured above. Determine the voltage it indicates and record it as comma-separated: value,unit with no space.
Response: 165,mV
